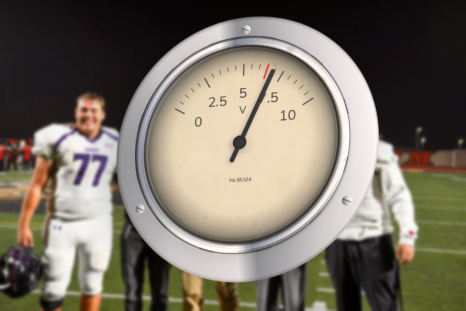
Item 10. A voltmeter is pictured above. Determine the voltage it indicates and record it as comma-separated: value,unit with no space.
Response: 7,V
